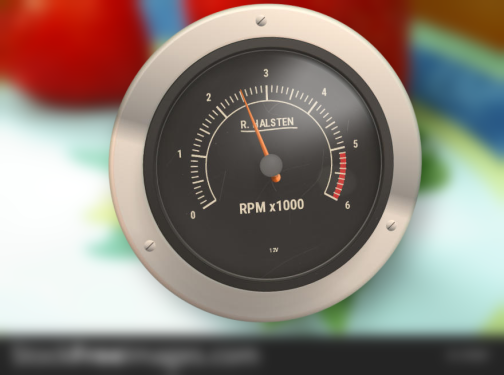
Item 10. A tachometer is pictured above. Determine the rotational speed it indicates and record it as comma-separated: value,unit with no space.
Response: 2500,rpm
